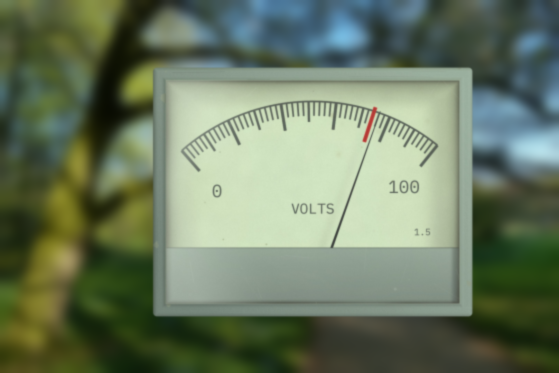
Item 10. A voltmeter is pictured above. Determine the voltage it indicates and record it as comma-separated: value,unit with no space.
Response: 76,V
